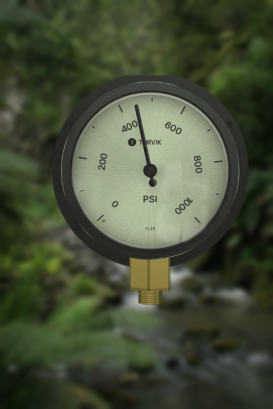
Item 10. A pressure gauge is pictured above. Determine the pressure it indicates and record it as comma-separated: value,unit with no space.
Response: 450,psi
